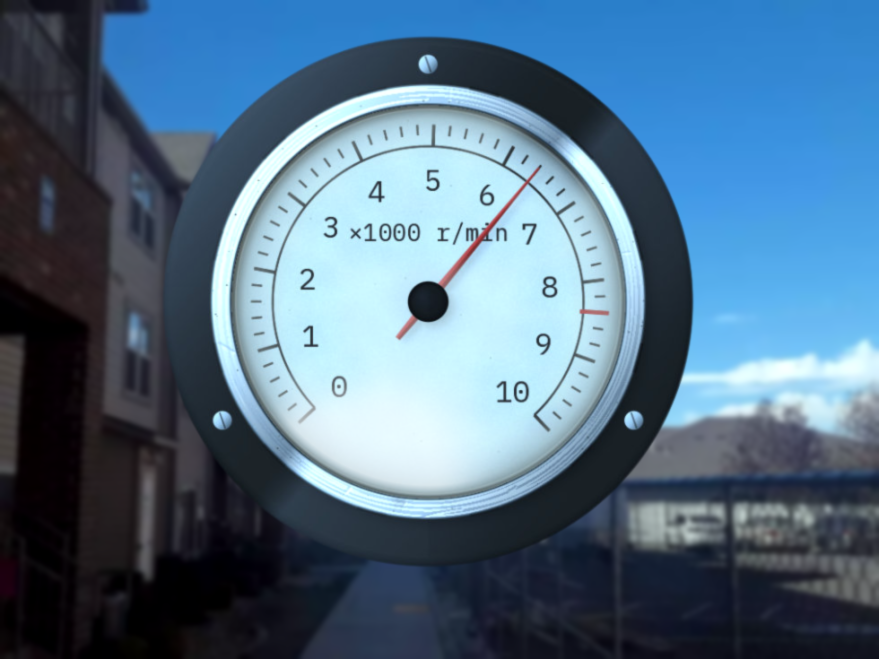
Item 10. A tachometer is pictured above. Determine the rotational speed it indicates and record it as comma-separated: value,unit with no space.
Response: 6400,rpm
